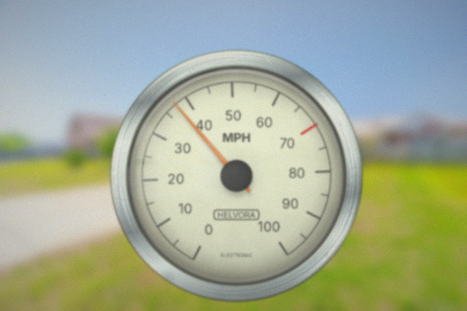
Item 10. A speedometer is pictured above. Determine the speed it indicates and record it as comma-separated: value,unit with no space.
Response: 37.5,mph
